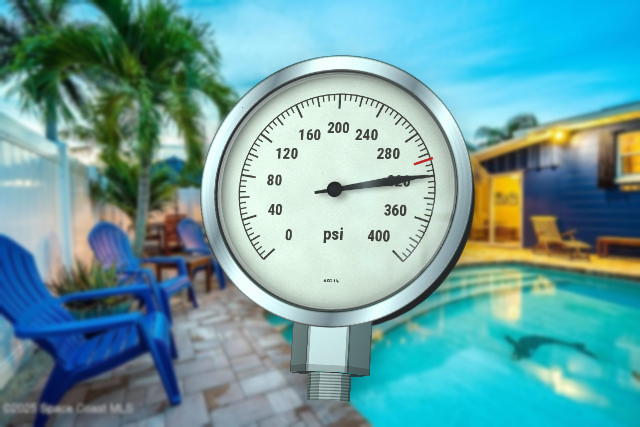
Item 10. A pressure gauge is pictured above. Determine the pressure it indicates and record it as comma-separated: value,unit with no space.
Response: 320,psi
